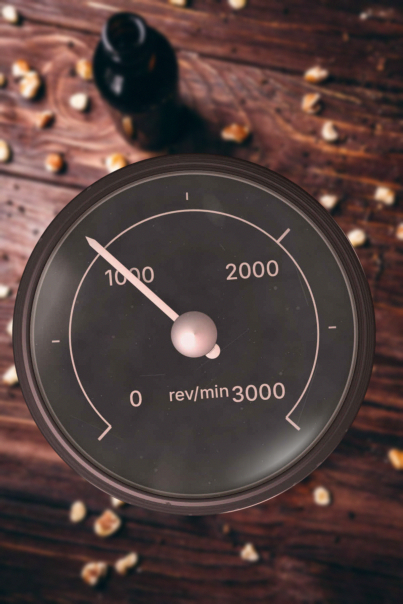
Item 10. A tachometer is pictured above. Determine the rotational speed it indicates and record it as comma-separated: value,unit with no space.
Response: 1000,rpm
